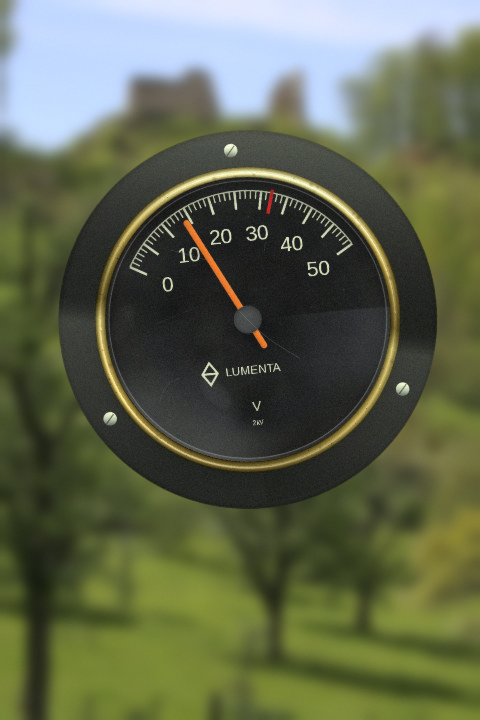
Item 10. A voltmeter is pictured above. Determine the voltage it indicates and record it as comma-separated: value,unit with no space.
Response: 14,V
